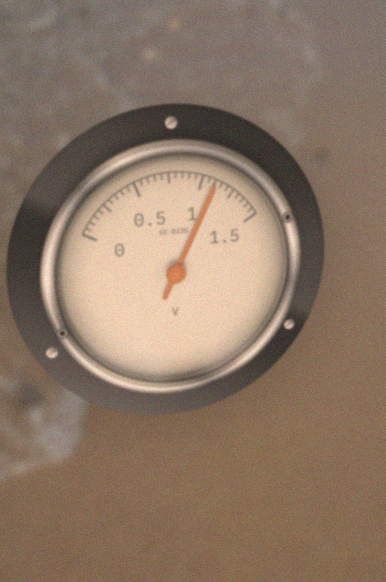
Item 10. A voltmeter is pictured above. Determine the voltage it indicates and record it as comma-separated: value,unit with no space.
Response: 1.1,V
